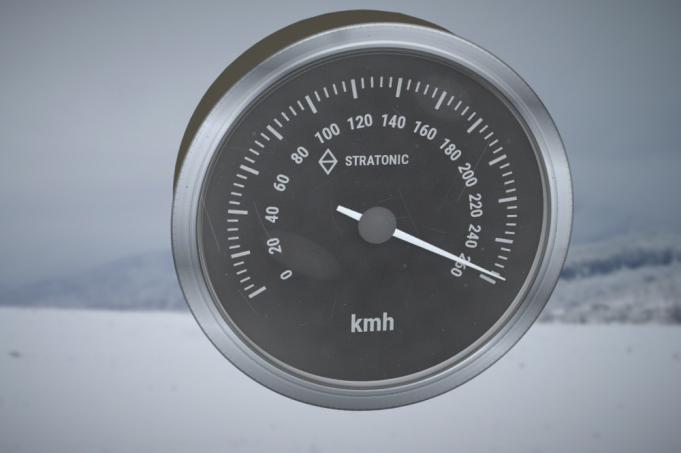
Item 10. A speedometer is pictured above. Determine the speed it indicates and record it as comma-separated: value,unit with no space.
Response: 256,km/h
